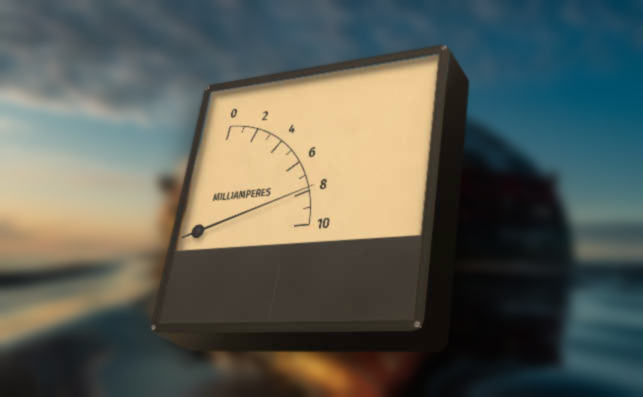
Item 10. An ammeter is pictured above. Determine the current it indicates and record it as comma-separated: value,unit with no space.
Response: 8,mA
